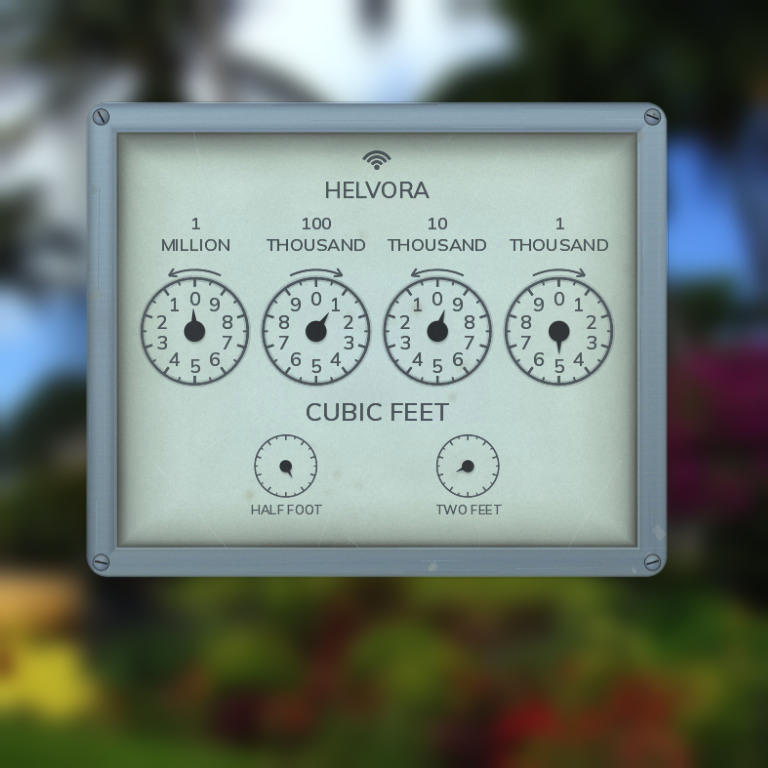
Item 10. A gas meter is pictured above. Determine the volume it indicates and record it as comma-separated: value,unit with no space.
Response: 9500,ft³
